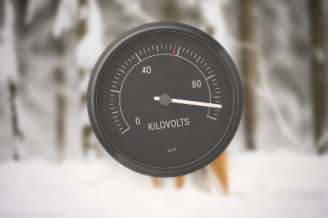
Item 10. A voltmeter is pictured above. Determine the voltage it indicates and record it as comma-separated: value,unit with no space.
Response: 94,kV
